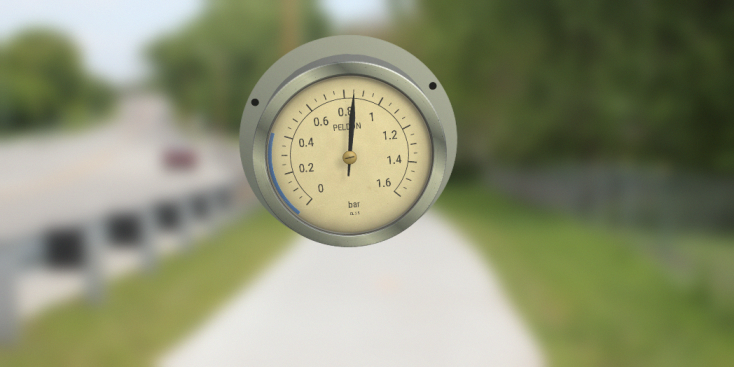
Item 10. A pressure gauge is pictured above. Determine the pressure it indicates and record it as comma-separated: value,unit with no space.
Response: 0.85,bar
